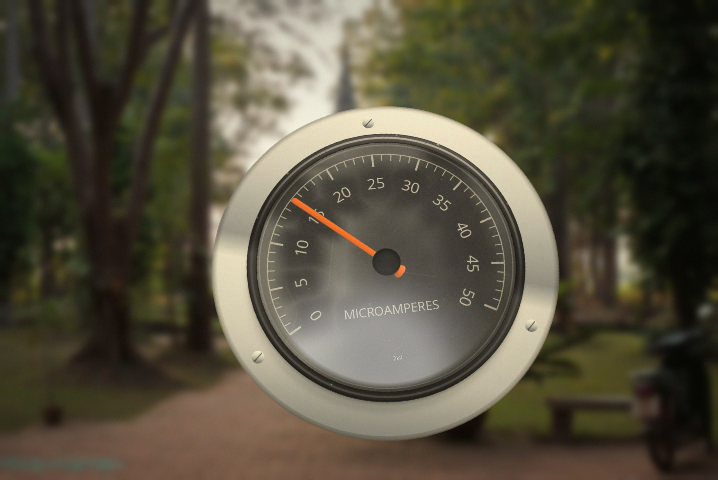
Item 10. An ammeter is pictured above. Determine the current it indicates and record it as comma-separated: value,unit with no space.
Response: 15,µA
